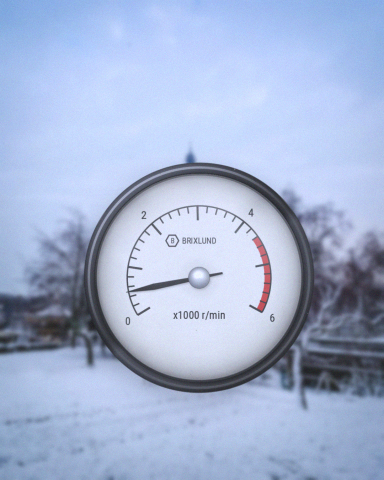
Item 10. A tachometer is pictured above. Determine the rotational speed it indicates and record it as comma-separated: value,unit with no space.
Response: 500,rpm
